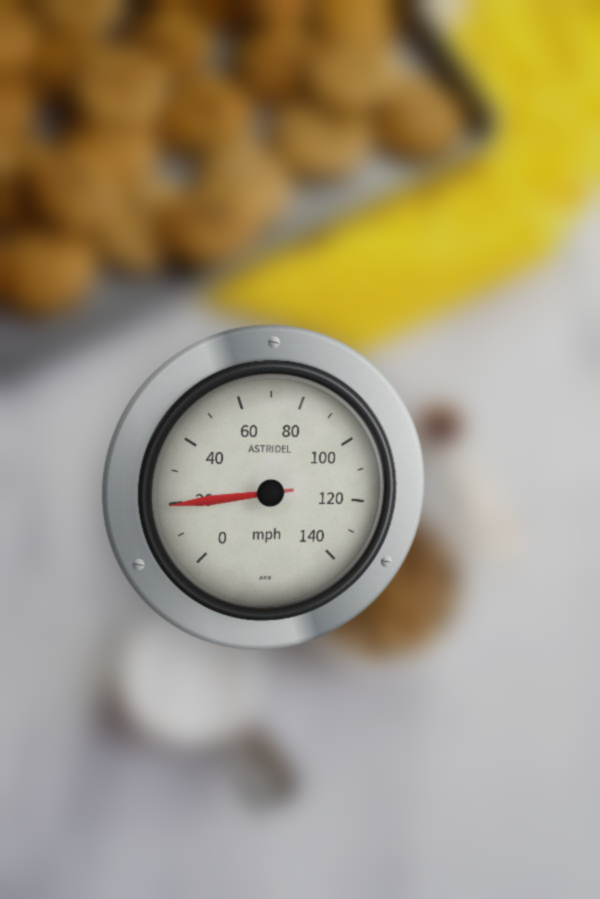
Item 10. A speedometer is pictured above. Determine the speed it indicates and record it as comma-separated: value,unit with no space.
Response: 20,mph
